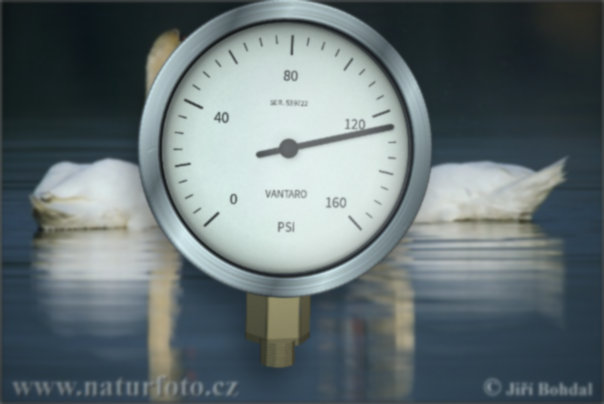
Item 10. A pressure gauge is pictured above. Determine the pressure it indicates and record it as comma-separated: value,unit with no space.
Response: 125,psi
